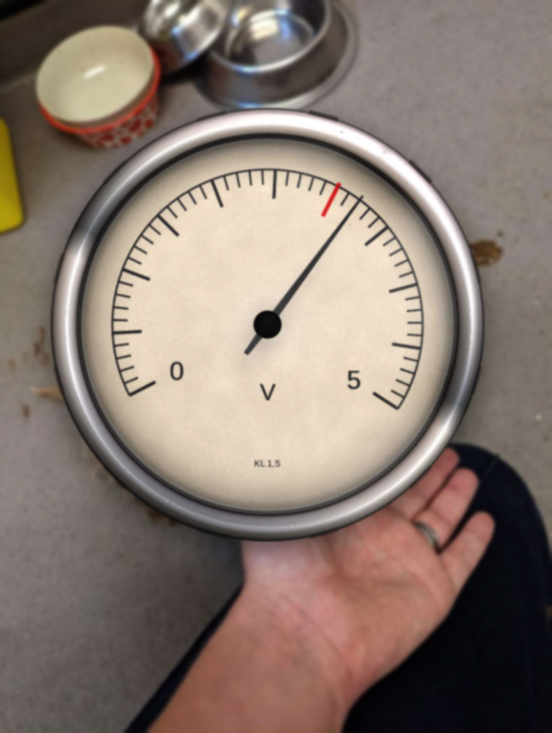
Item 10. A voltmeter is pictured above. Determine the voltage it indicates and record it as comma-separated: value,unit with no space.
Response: 3.2,V
